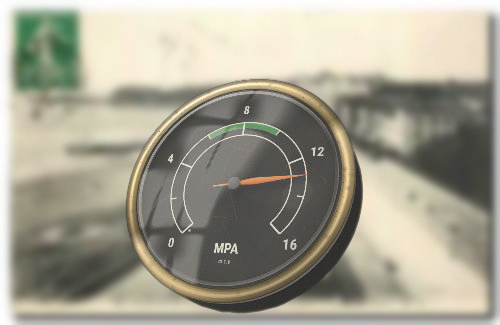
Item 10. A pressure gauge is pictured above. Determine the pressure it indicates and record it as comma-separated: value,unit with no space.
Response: 13,MPa
